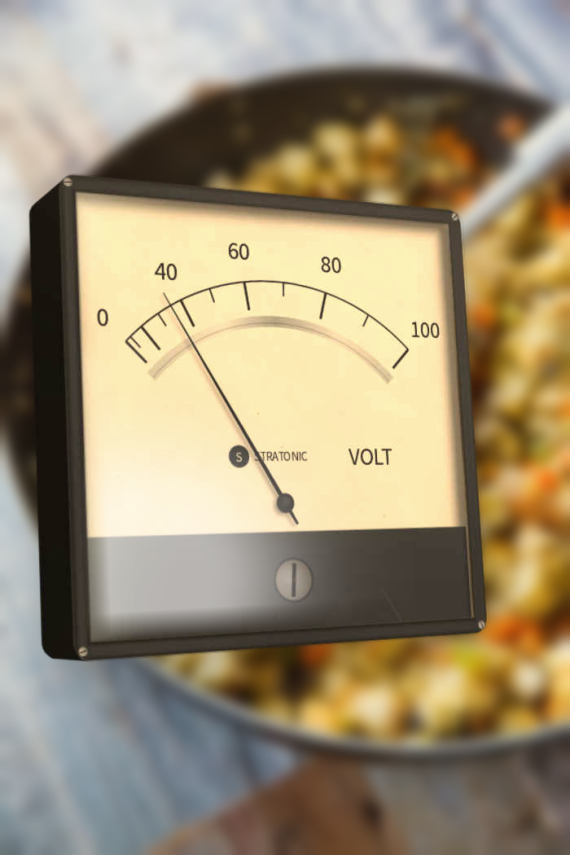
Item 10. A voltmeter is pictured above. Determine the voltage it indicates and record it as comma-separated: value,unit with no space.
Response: 35,V
